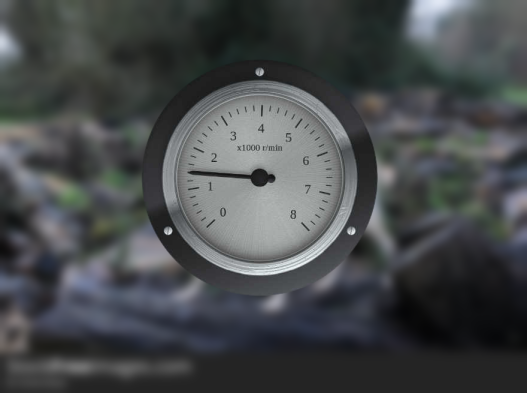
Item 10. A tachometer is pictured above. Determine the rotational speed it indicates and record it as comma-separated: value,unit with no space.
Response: 1400,rpm
